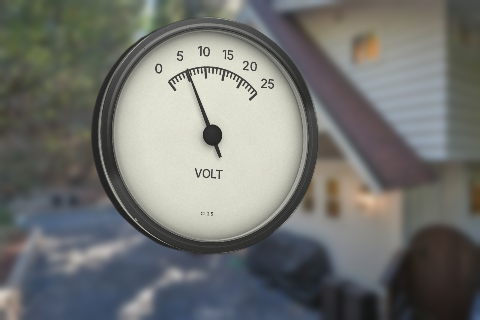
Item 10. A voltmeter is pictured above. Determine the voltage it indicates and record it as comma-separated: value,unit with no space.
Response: 5,V
